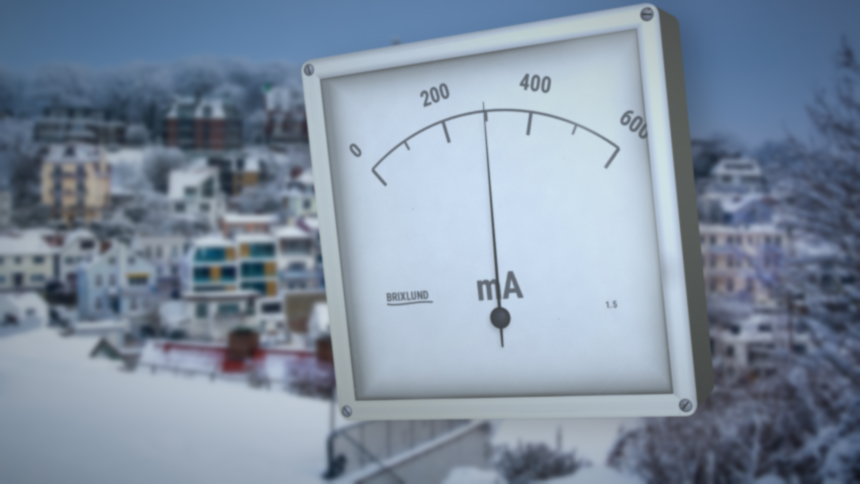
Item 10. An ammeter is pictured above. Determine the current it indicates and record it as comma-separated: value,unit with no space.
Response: 300,mA
